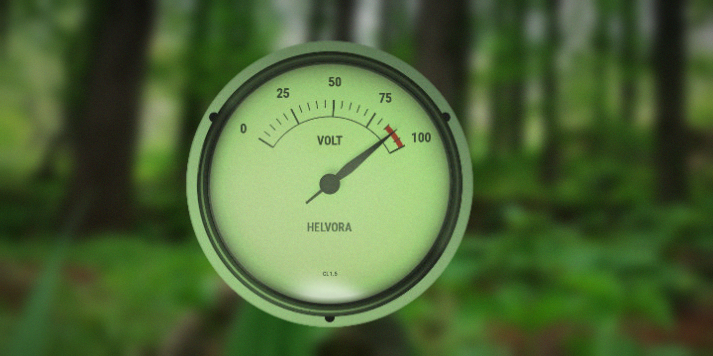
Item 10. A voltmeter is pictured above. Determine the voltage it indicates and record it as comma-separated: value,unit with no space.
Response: 90,V
